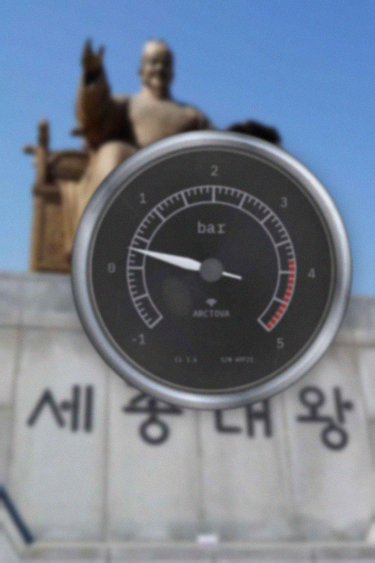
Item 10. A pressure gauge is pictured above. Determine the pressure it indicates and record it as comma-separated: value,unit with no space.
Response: 0.3,bar
